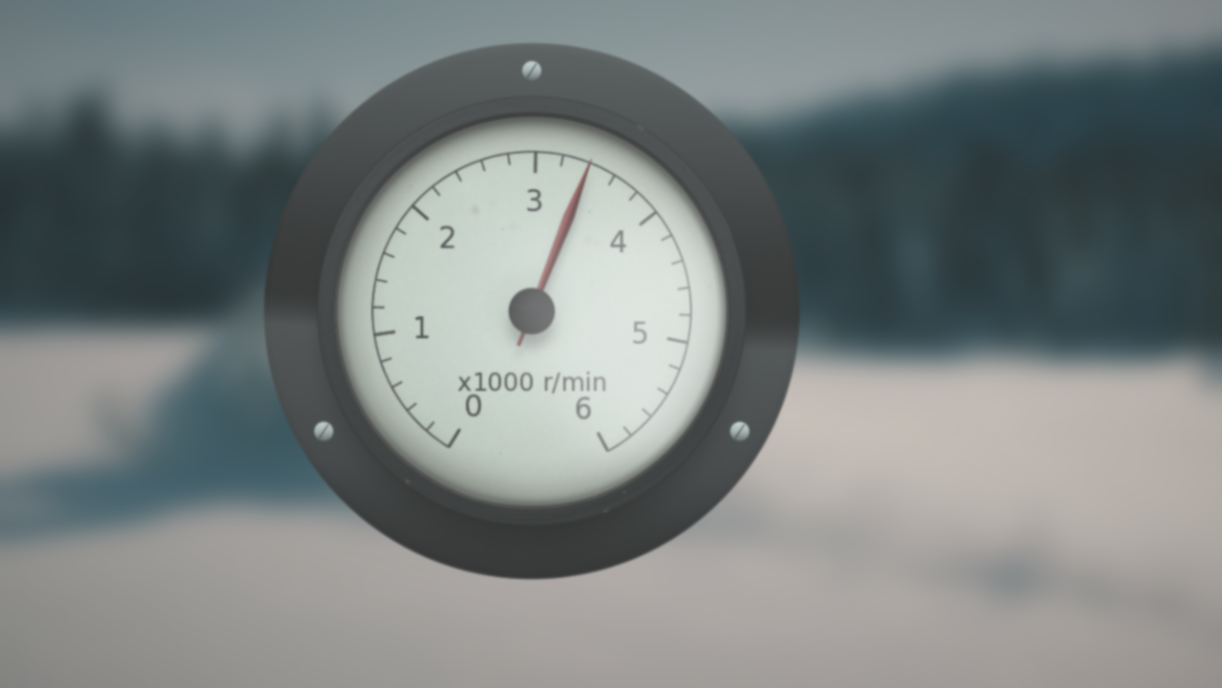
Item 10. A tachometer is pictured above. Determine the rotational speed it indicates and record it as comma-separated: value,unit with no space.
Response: 3400,rpm
